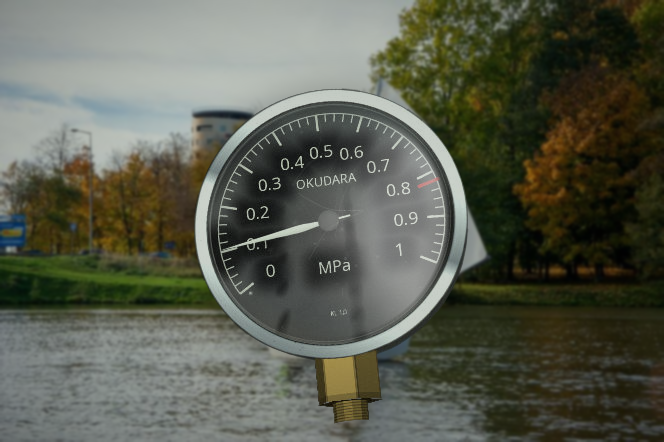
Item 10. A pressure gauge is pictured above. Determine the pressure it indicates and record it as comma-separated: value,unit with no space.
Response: 0.1,MPa
